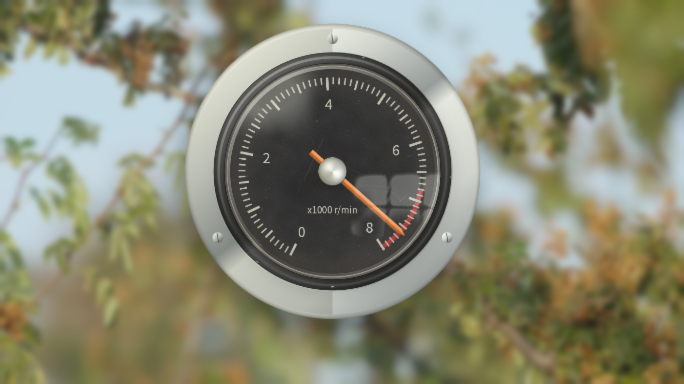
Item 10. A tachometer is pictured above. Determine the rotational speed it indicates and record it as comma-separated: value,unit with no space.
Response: 7600,rpm
